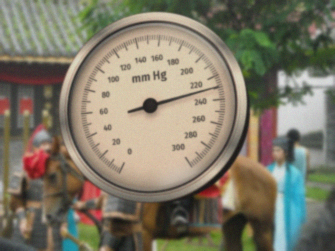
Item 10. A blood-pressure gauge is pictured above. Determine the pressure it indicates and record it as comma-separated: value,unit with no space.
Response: 230,mmHg
